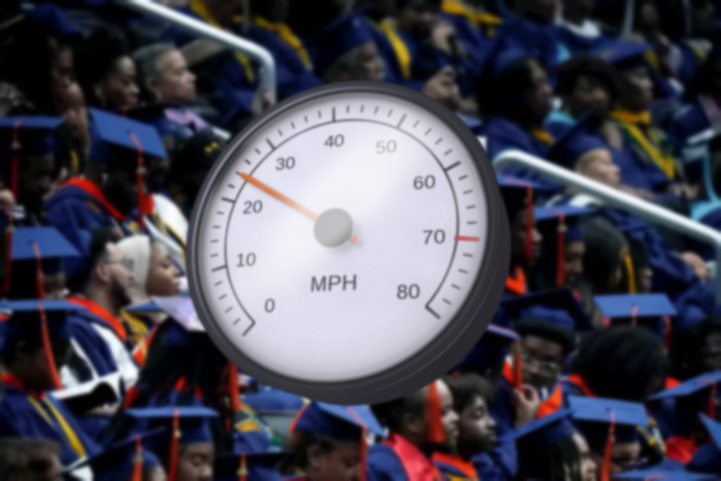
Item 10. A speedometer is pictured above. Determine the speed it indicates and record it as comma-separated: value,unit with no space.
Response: 24,mph
